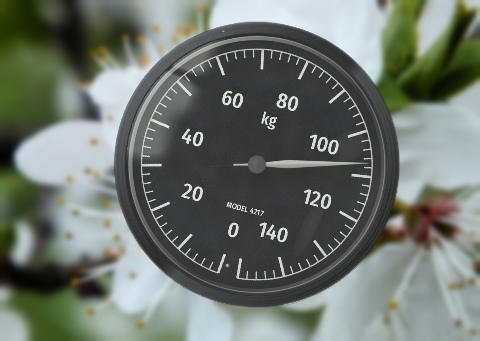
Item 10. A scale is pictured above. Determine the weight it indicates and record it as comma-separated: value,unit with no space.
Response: 107,kg
